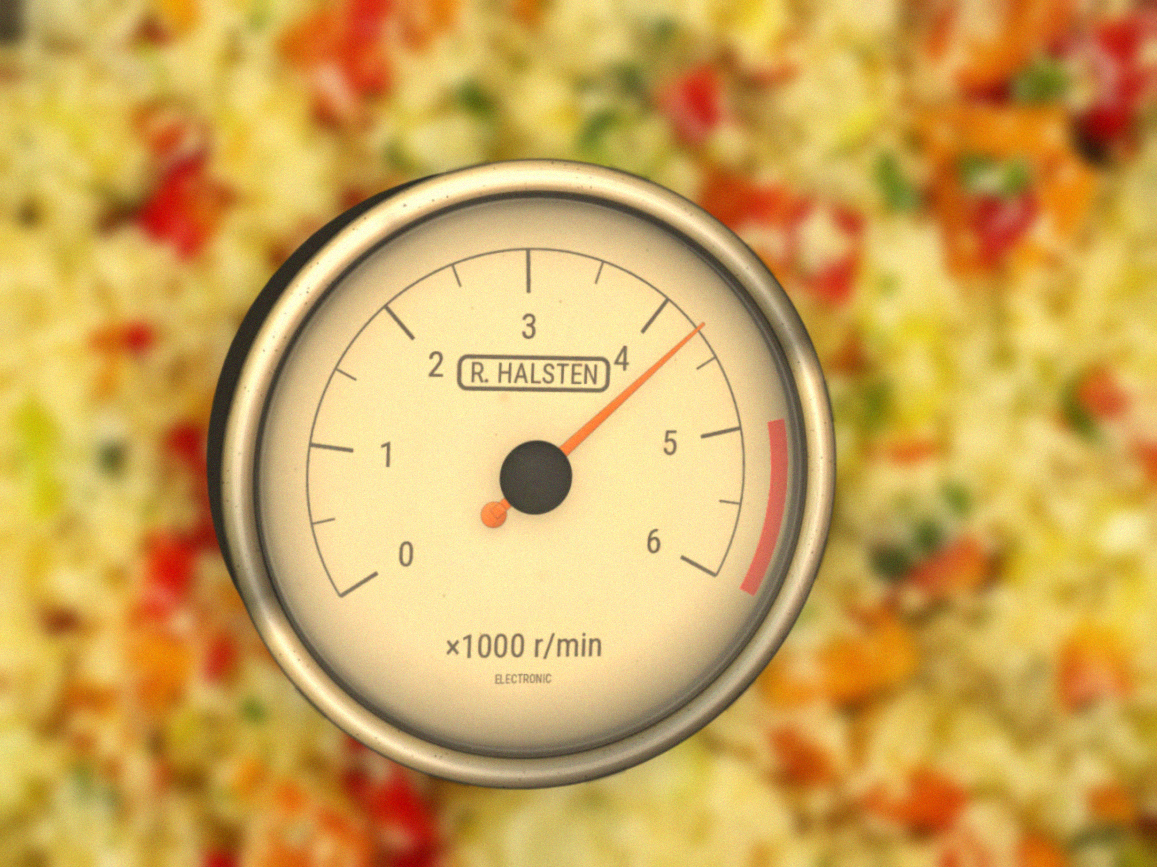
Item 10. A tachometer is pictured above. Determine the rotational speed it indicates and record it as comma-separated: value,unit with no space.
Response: 4250,rpm
